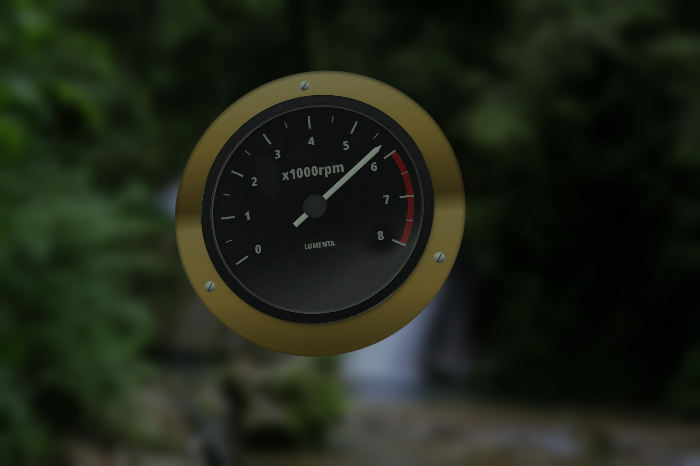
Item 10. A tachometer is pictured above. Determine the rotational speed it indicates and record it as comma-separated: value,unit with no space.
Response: 5750,rpm
